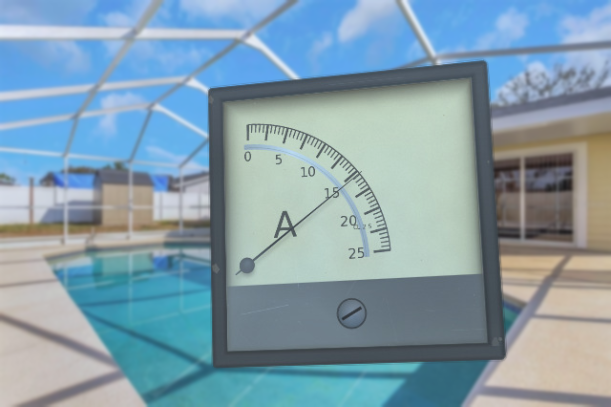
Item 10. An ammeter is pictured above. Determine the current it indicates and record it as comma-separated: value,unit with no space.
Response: 15.5,A
